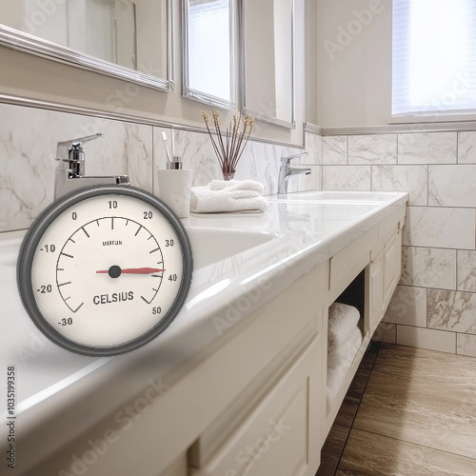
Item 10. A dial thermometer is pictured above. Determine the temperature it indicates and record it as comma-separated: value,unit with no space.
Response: 37.5,°C
